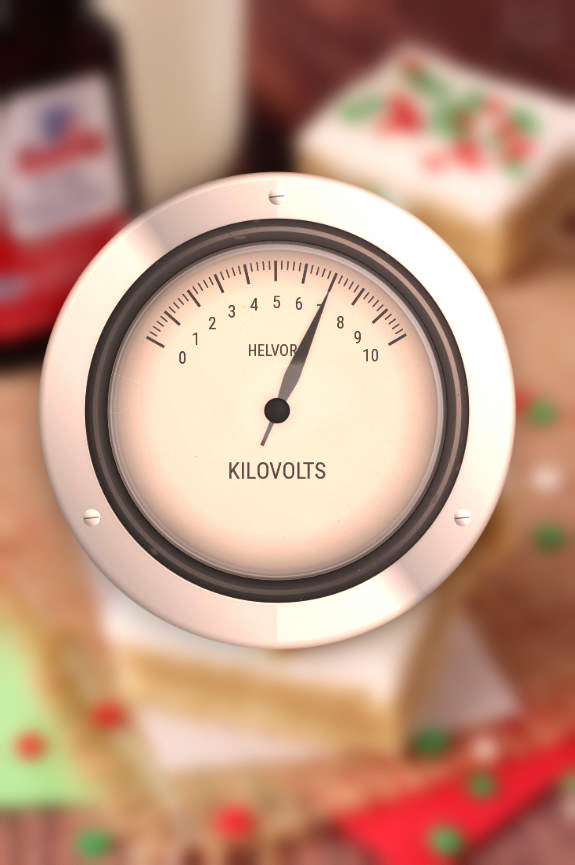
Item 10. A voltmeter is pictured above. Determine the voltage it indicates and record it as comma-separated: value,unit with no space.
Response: 7,kV
